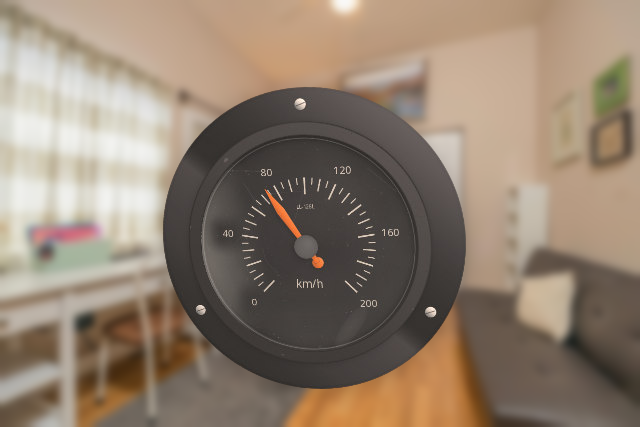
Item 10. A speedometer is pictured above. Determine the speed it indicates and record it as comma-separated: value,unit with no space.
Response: 75,km/h
